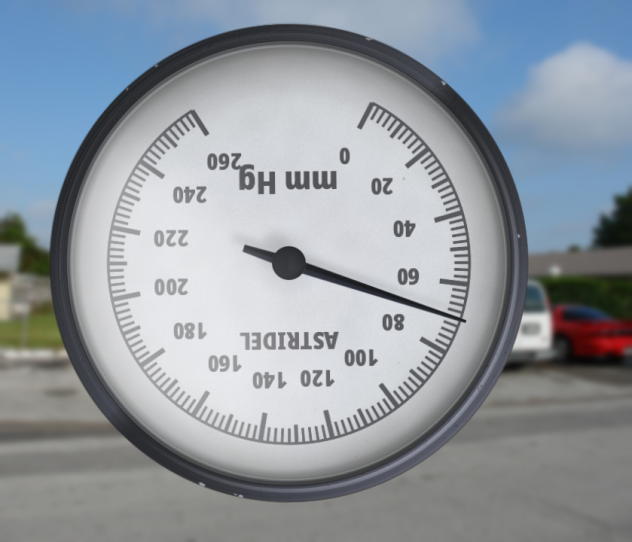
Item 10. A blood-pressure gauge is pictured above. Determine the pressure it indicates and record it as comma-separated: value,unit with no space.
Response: 70,mmHg
